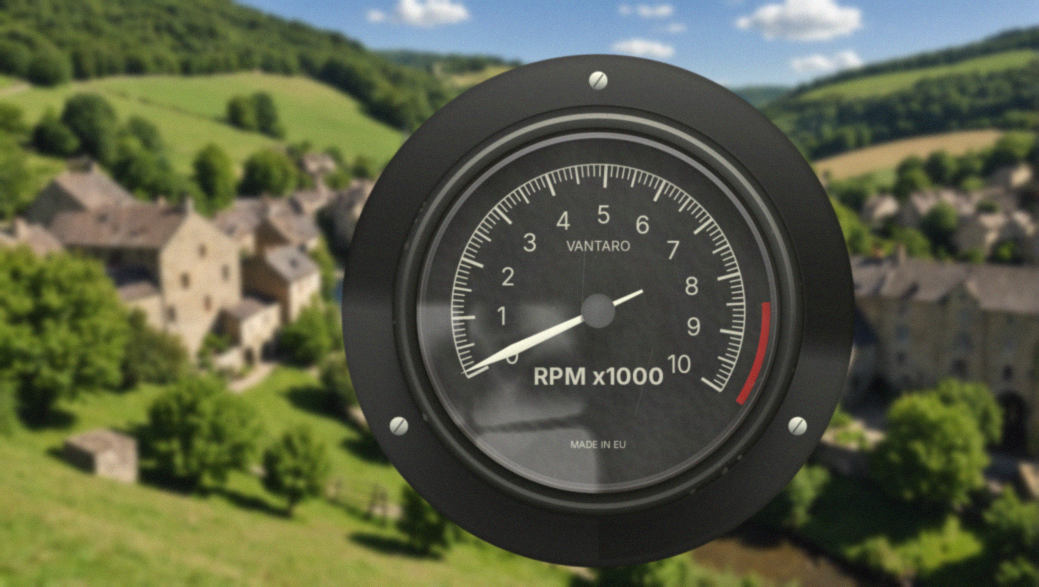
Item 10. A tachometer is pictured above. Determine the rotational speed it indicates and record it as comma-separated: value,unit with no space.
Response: 100,rpm
